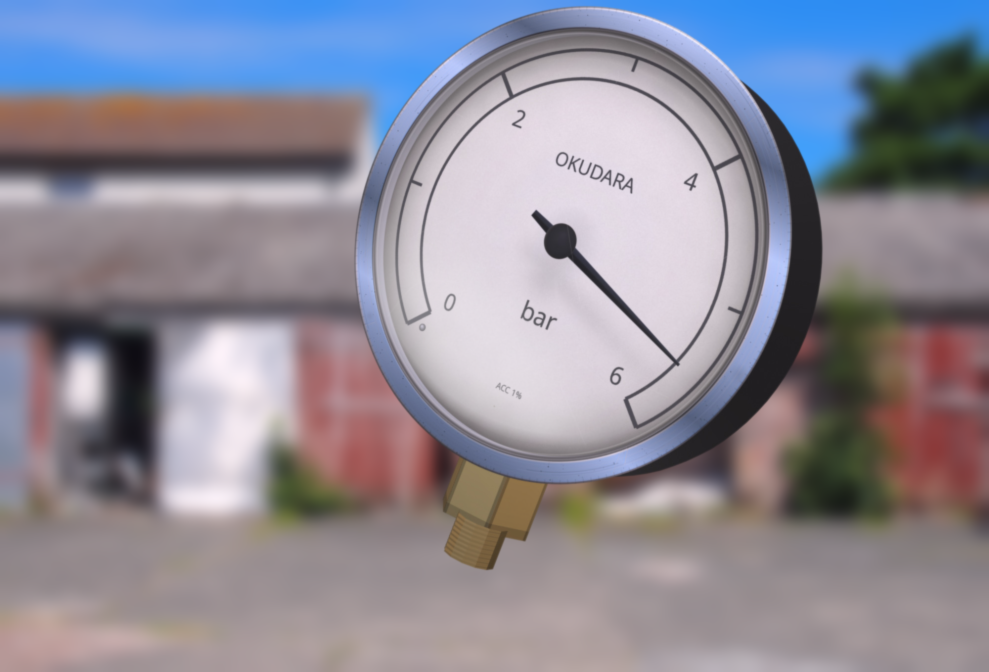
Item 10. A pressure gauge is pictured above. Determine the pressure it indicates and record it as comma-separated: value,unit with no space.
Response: 5.5,bar
